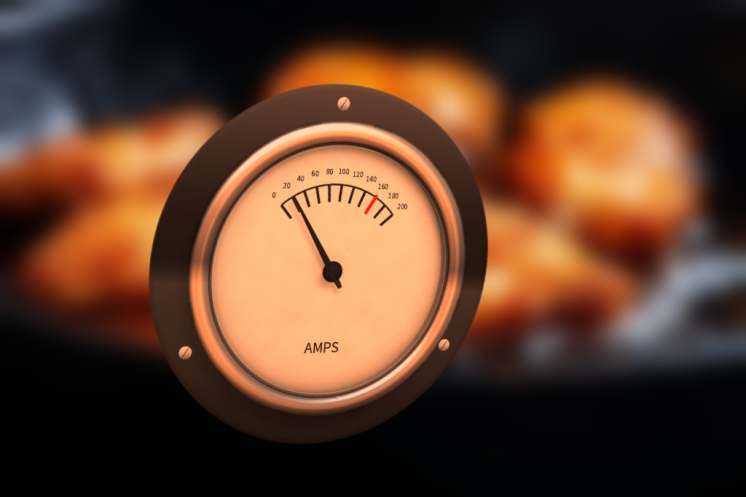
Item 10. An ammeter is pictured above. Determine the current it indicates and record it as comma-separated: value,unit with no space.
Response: 20,A
